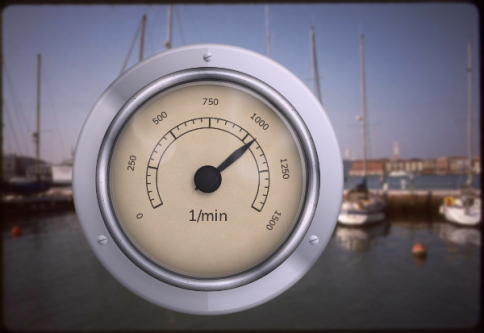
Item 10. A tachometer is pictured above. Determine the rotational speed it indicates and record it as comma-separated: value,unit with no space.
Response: 1050,rpm
